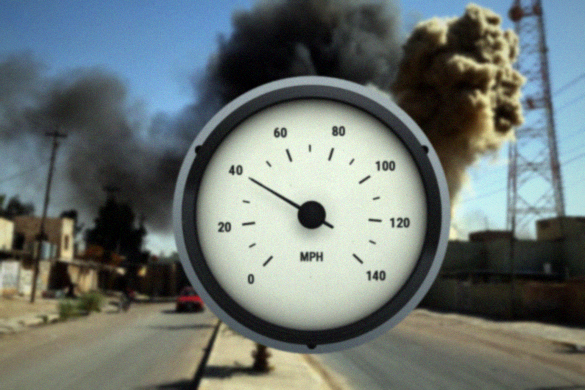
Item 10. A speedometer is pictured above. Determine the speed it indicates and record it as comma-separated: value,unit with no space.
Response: 40,mph
